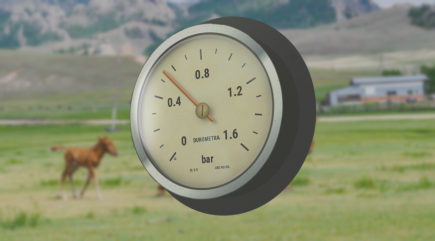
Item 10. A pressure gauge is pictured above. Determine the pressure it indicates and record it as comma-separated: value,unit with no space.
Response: 0.55,bar
